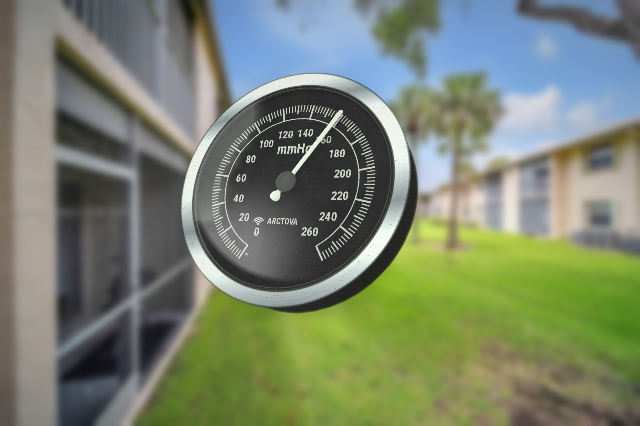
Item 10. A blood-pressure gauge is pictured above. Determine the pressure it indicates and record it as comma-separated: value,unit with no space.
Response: 160,mmHg
